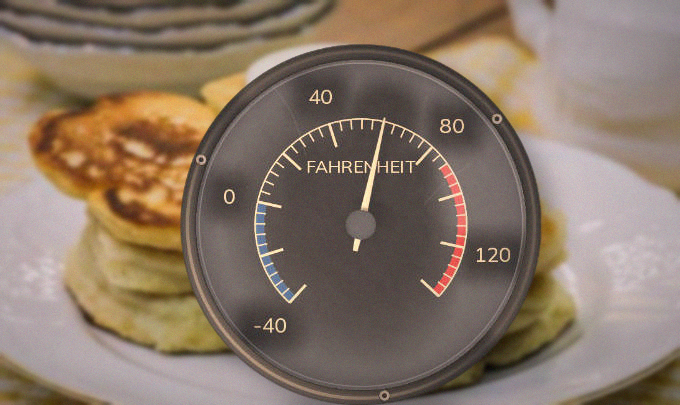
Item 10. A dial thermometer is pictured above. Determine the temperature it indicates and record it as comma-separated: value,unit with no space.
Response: 60,°F
